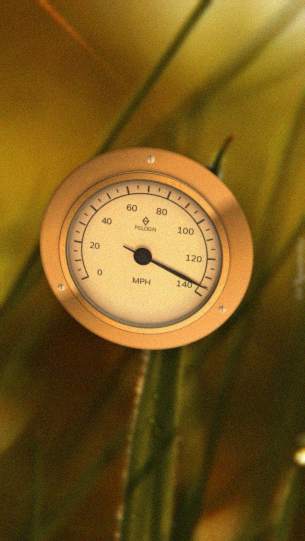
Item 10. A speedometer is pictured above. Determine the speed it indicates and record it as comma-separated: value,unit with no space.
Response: 135,mph
